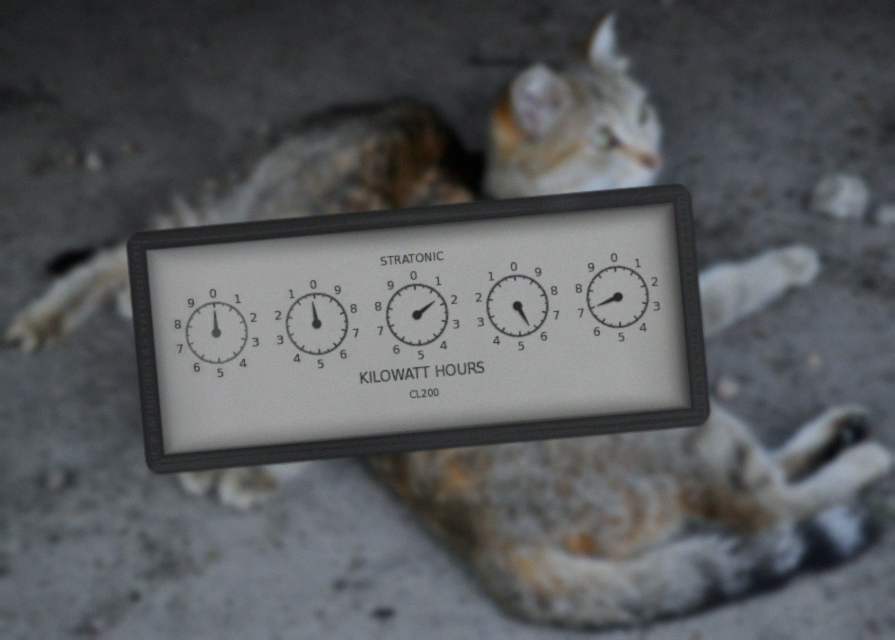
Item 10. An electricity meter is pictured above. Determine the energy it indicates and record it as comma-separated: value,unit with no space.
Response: 157,kWh
